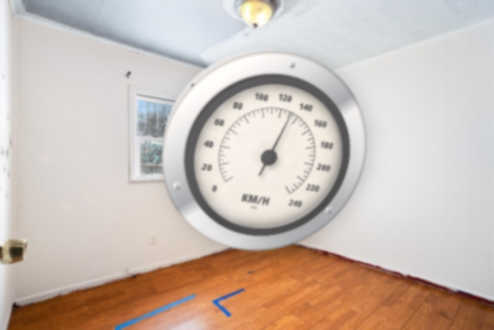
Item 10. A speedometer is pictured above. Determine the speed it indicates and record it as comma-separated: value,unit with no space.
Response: 130,km/h
